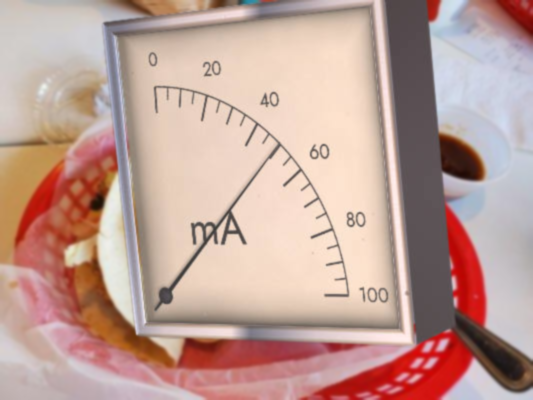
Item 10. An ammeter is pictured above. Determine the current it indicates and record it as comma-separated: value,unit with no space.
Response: 50,mA
